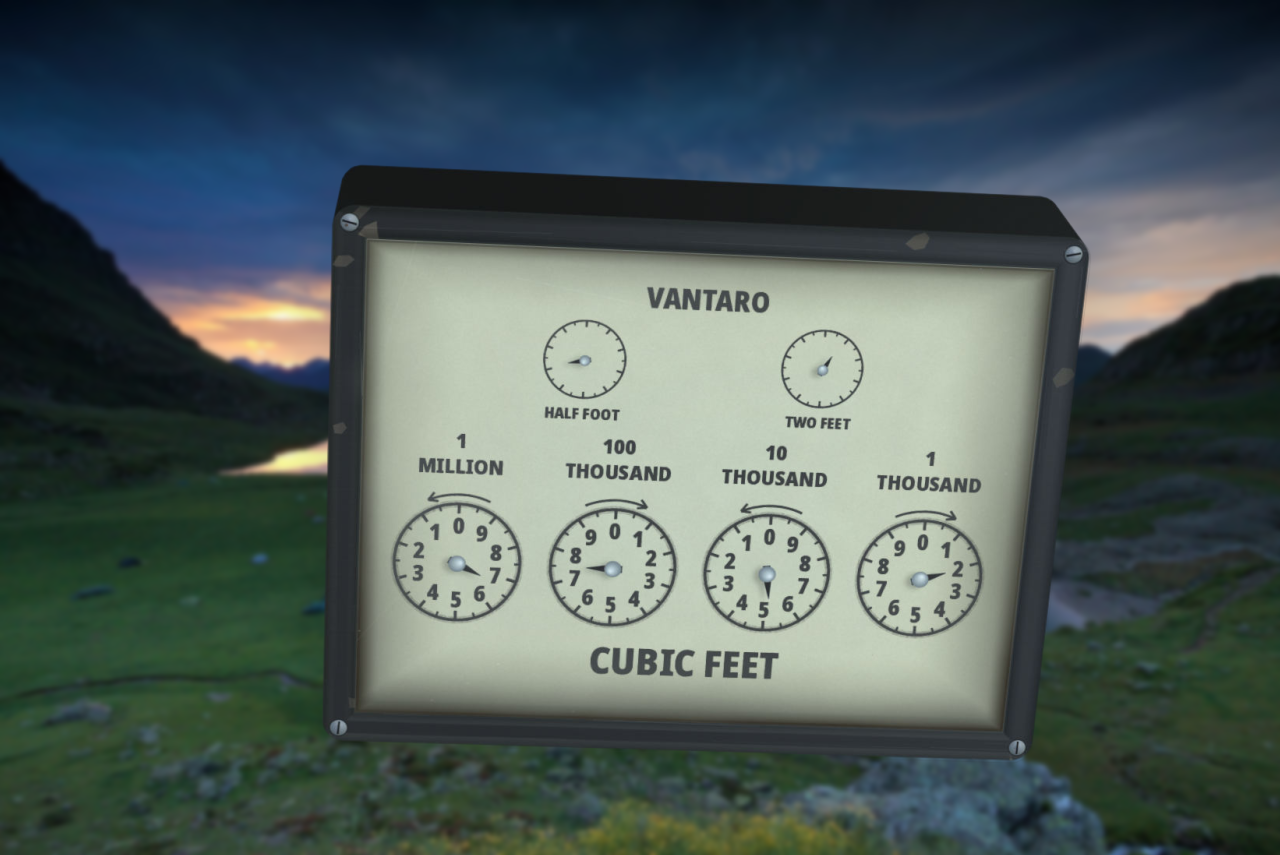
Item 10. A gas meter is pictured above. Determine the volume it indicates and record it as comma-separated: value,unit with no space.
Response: 675200,ft³
